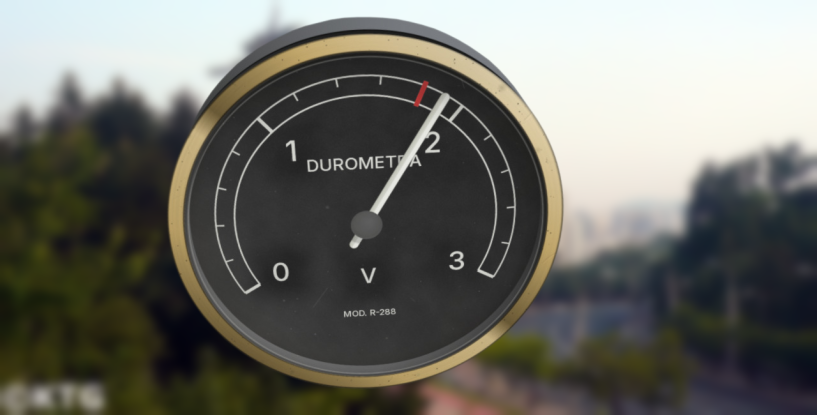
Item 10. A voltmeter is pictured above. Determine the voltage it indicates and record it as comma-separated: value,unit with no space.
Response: 1.9,V
